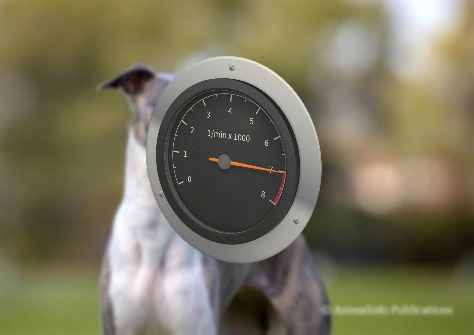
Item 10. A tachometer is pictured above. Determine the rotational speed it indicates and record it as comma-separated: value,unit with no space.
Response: 7000,rpm
